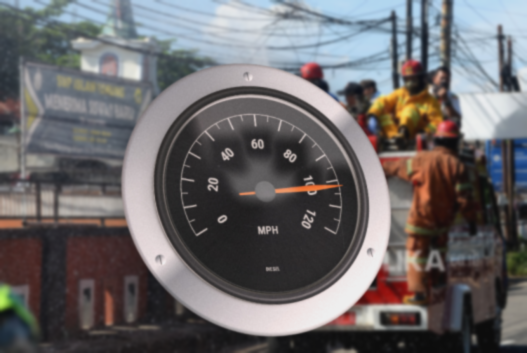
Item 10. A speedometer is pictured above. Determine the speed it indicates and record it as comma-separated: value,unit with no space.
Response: 102.5,mph
